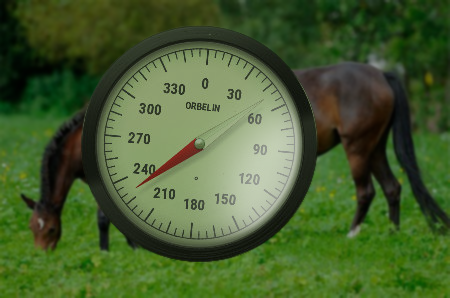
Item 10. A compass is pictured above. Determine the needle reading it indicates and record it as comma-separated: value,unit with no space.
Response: 230,°
